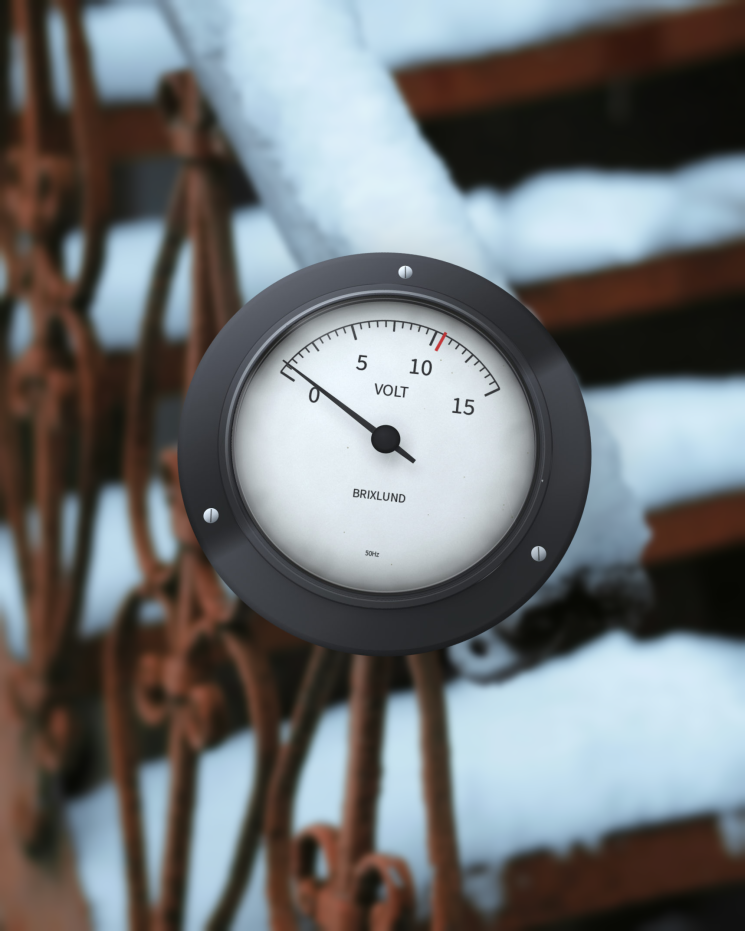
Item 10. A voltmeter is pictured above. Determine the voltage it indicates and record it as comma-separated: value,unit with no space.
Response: 0.5,V
